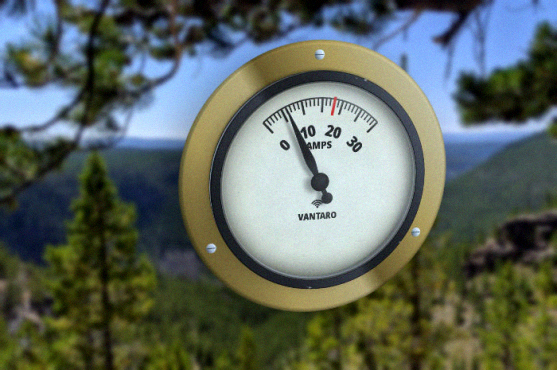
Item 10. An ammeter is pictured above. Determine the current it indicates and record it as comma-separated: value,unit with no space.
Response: 6,A
